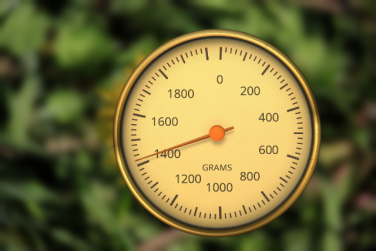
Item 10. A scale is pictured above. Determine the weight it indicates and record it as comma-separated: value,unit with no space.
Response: 1420,g
